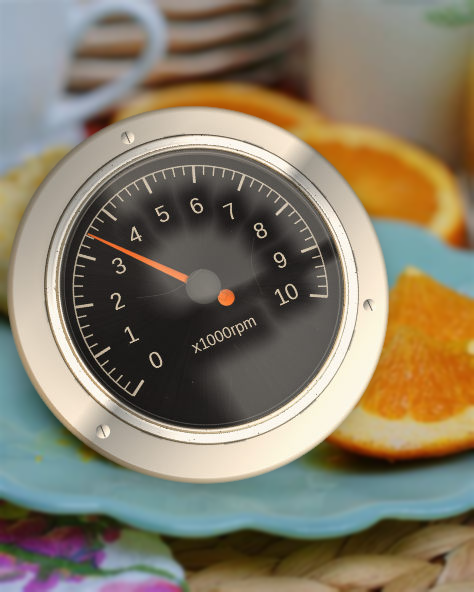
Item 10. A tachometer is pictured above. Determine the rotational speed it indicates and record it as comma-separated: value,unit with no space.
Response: 3400,rpm
